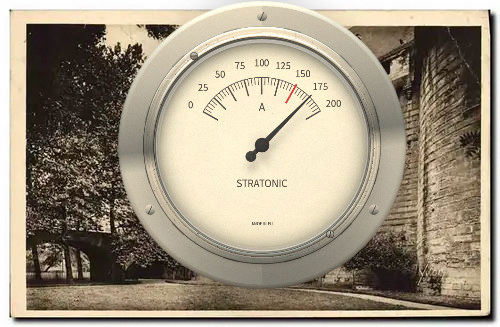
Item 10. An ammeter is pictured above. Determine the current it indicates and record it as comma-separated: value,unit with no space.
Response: 175,A
